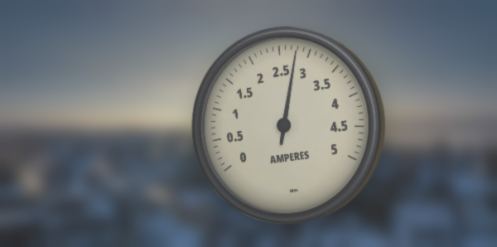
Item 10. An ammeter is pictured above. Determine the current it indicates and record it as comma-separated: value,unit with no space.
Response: 2.8,A
